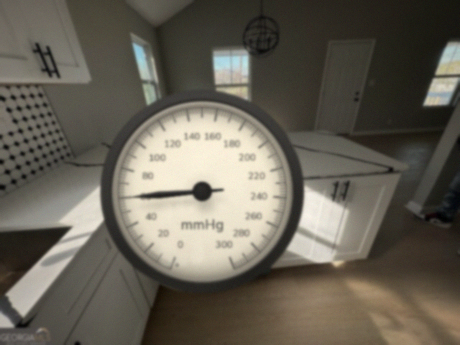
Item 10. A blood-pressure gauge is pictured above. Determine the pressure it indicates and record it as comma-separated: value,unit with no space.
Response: 60,mmHg
